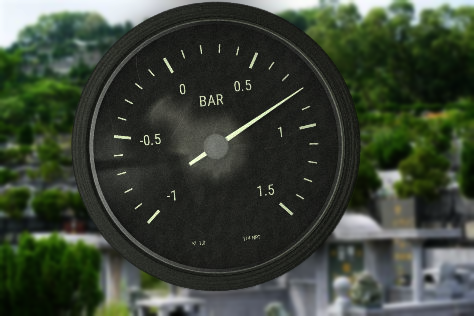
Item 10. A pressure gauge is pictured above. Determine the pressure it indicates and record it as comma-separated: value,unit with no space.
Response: 0.8,bar
